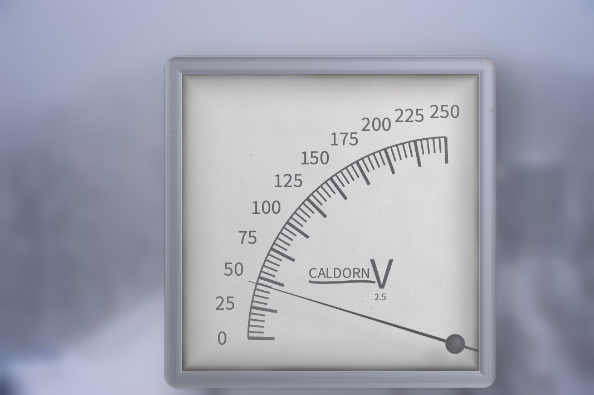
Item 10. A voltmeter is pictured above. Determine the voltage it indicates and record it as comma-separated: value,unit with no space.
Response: 45,V
